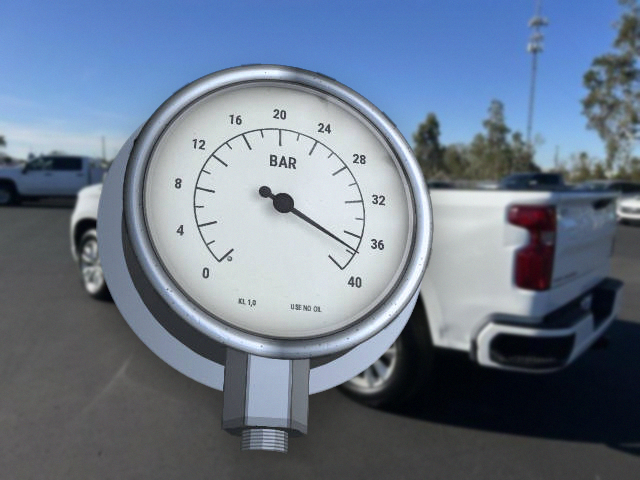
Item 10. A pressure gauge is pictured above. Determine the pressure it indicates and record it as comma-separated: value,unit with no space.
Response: 38,bar
